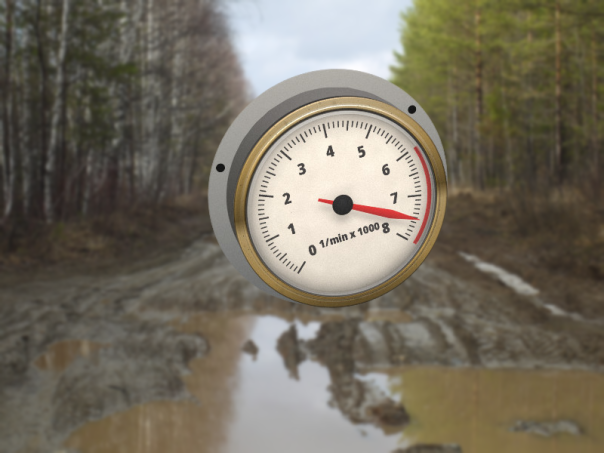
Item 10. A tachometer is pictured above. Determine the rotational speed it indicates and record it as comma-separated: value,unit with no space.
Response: 7500,rpm
